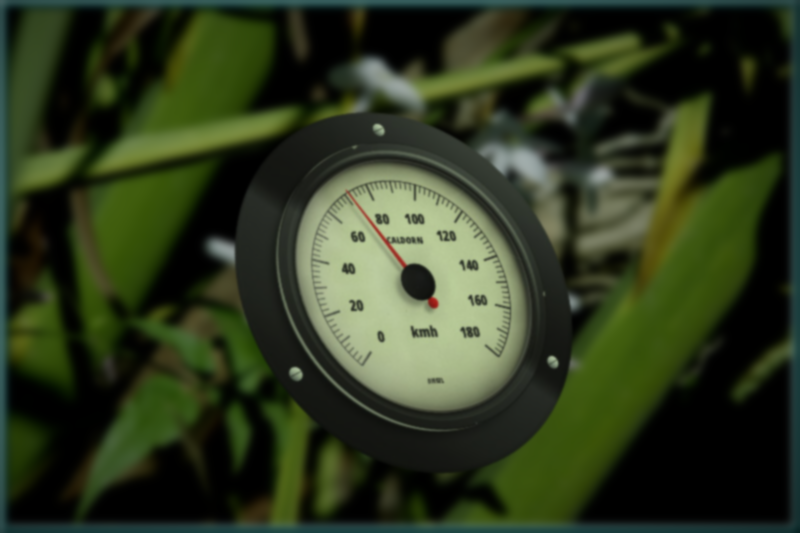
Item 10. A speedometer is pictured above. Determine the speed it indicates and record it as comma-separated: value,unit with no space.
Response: 70,km/h
